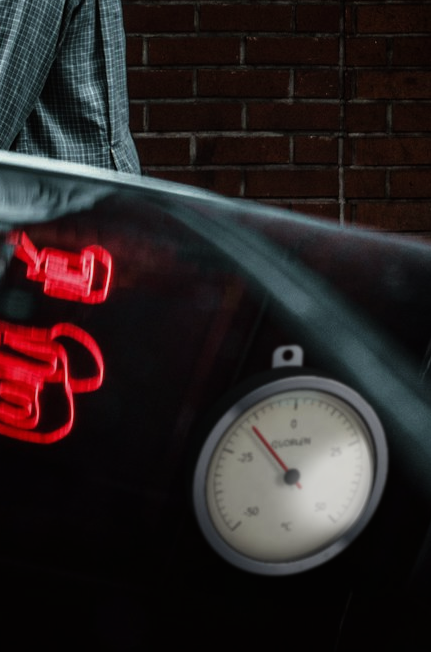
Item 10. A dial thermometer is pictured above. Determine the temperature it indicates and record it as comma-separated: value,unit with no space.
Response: -15,°C
